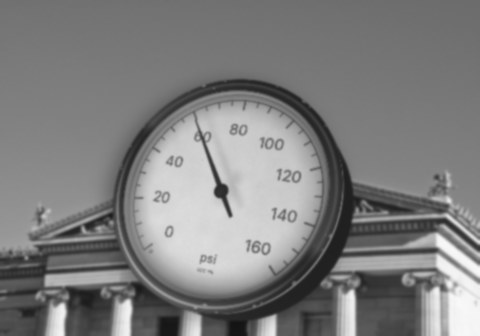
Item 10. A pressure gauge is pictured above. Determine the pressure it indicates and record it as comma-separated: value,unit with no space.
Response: 60,psi
